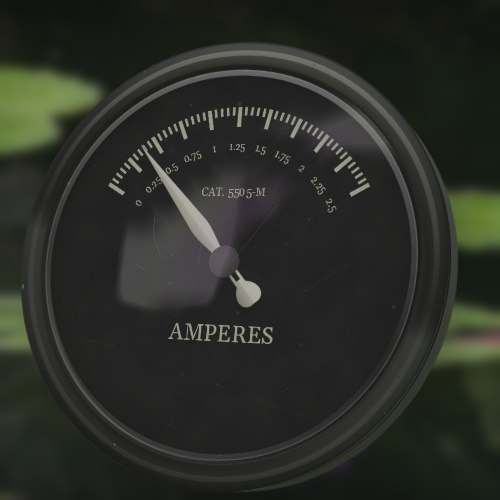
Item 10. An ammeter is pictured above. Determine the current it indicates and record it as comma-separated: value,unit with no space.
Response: 0.4,A
